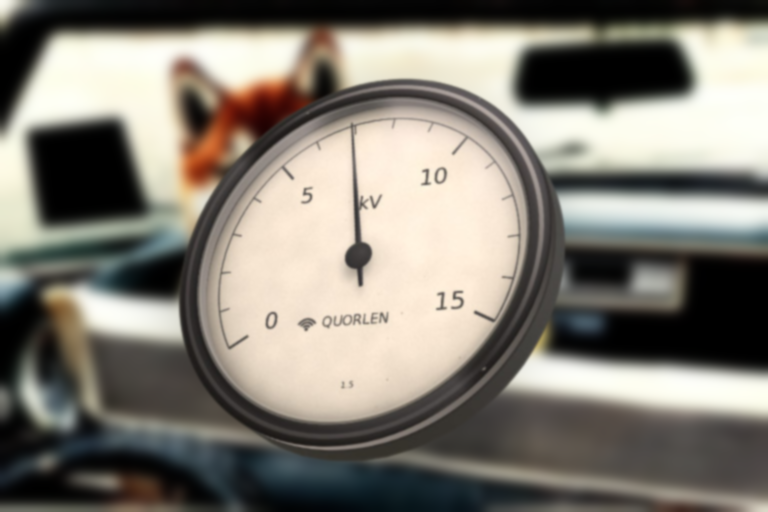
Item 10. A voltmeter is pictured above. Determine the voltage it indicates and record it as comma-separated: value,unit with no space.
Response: 7,kV
